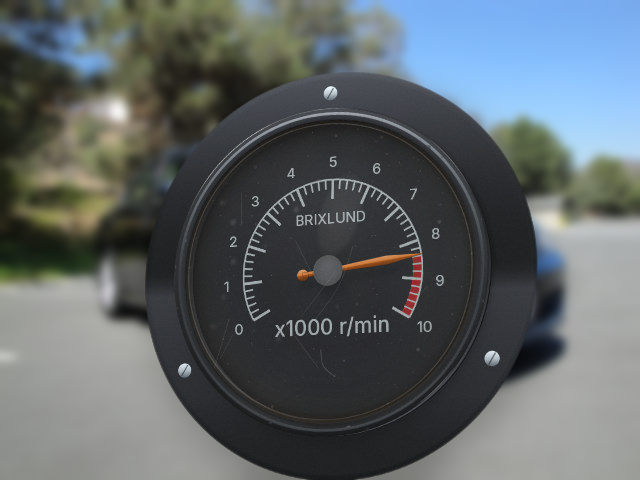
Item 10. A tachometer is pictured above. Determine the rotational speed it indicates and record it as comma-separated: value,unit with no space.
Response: 8400,rpm
